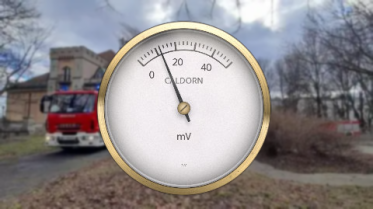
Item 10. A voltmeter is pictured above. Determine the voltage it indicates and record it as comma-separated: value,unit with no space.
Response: 12,mV
